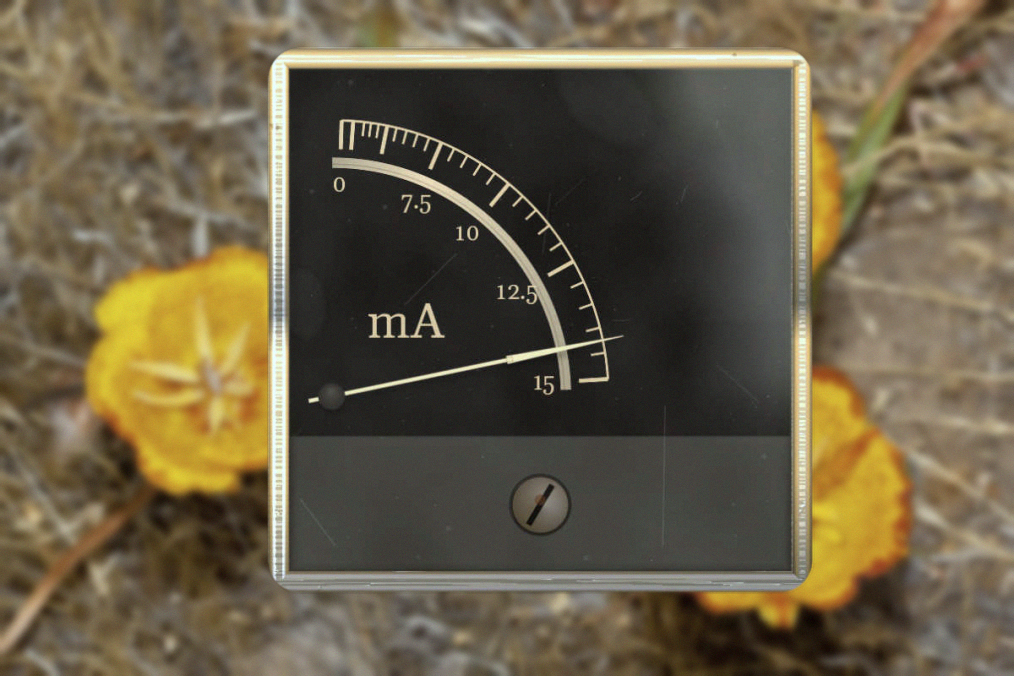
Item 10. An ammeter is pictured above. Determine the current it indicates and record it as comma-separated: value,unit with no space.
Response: 14.25,mA
